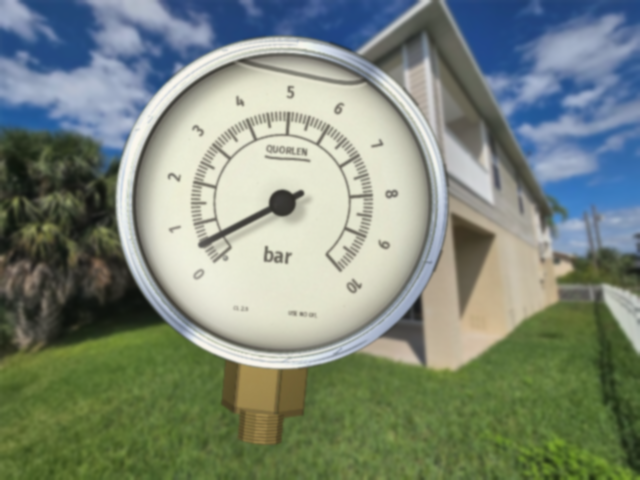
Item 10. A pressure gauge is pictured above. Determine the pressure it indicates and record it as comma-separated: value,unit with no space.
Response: 0.5,bar
